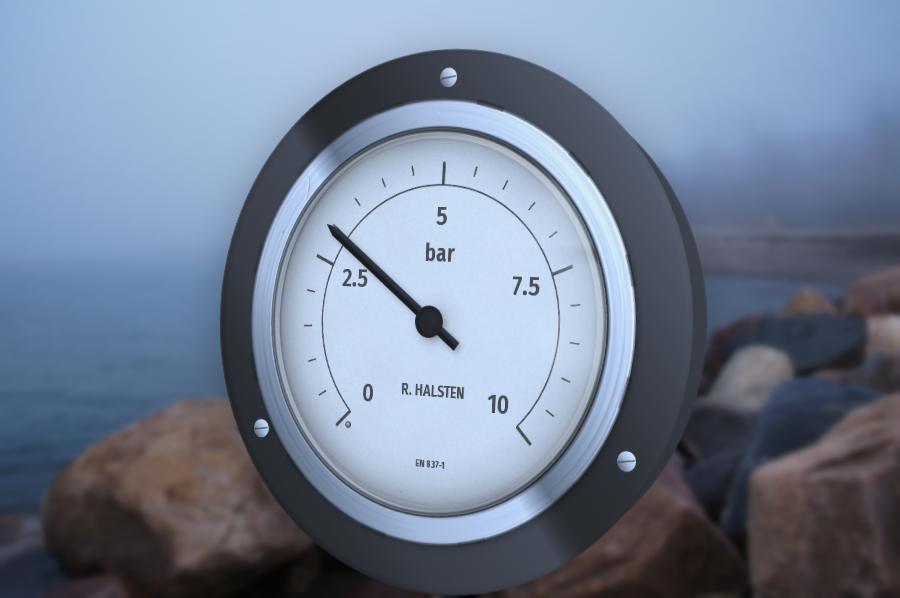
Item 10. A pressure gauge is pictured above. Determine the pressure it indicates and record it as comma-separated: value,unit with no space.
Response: 3,bar
